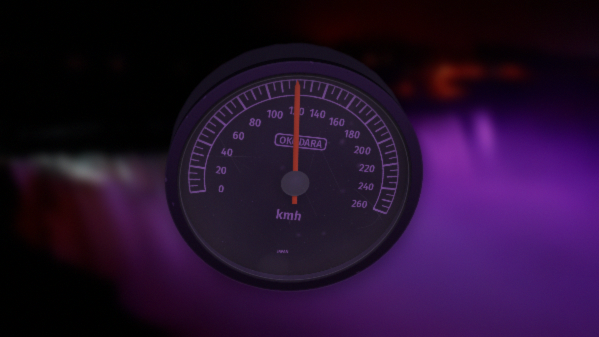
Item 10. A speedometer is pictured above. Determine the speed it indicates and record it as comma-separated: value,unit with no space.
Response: 120,km/h
